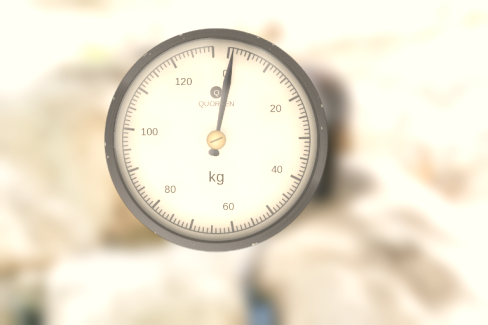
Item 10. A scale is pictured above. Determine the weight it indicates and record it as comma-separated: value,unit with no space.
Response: 1,kg
